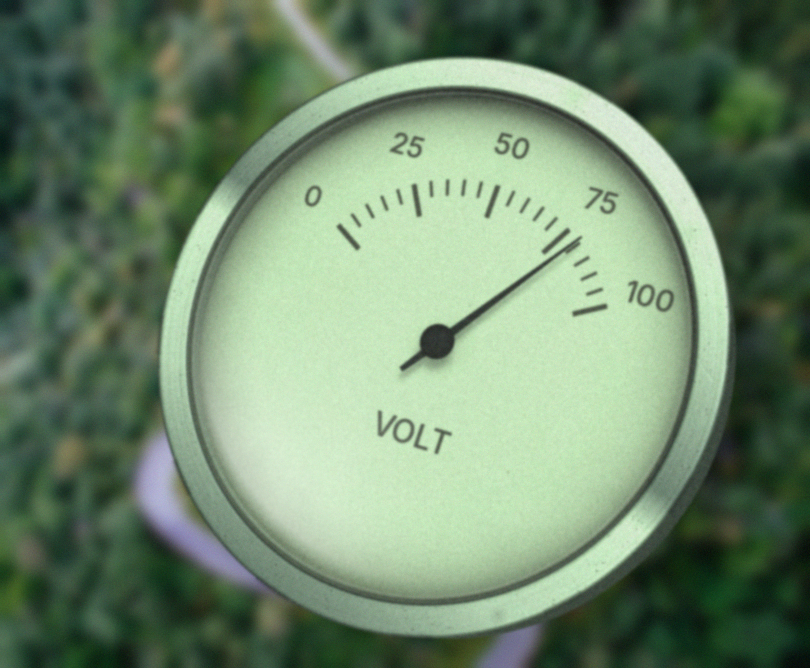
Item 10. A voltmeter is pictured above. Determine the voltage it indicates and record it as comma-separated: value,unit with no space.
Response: 80,V
